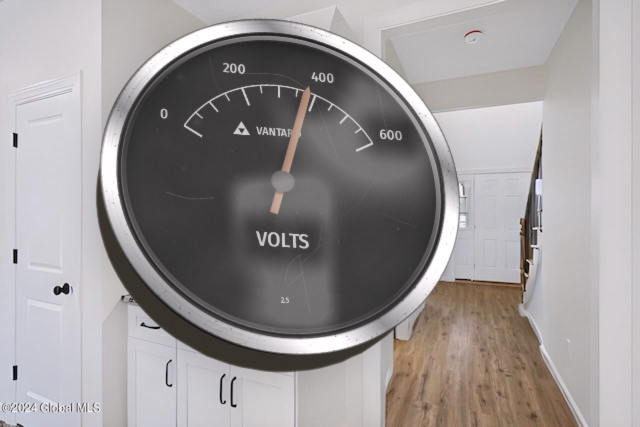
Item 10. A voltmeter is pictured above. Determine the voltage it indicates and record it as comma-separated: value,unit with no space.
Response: 375,V
